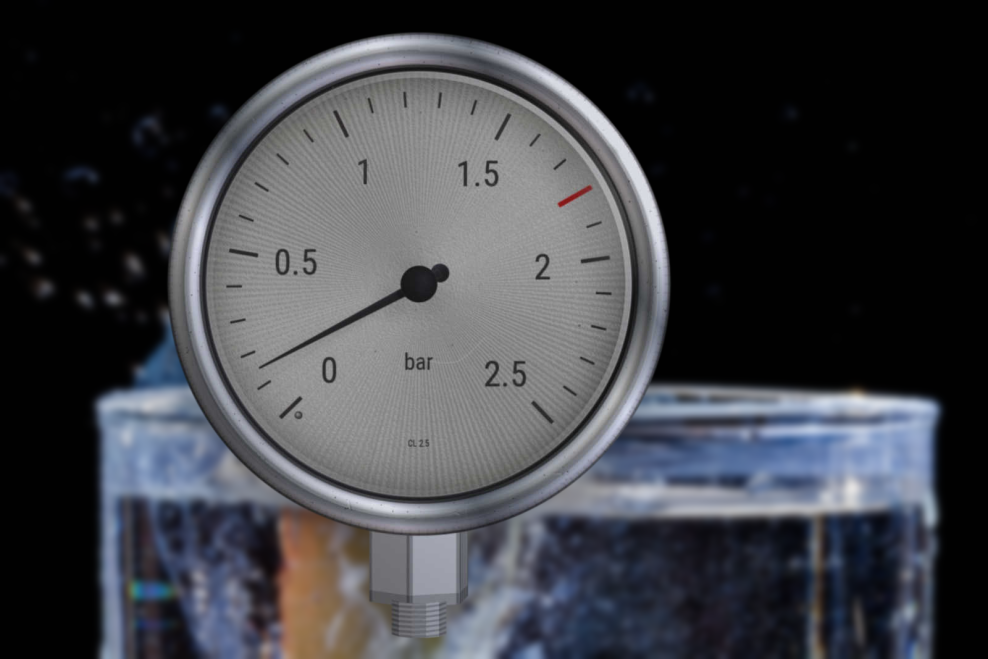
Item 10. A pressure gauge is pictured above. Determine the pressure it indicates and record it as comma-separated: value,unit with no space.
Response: 0.15,bar
